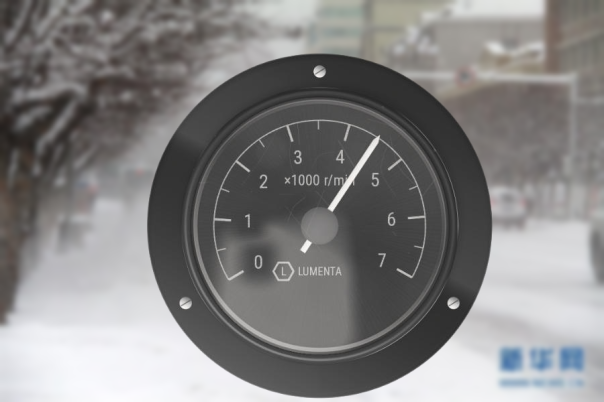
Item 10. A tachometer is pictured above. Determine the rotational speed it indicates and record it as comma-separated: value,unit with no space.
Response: 4500,rpm
